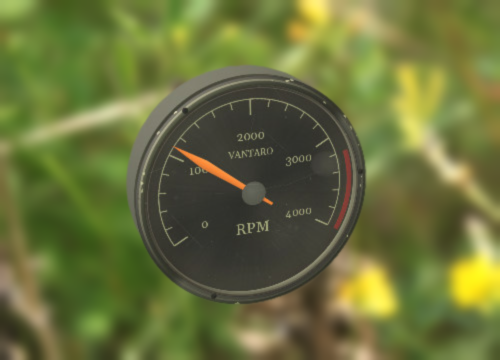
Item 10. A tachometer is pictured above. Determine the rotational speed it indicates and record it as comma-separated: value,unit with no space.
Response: 1100,rpm
